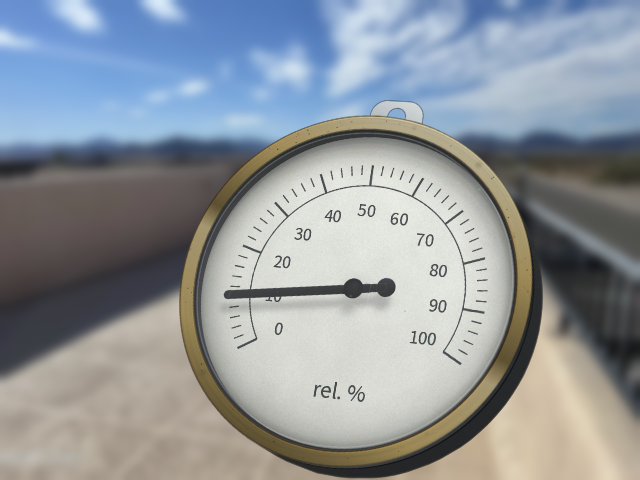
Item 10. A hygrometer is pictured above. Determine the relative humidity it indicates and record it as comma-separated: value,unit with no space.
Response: 10,%
